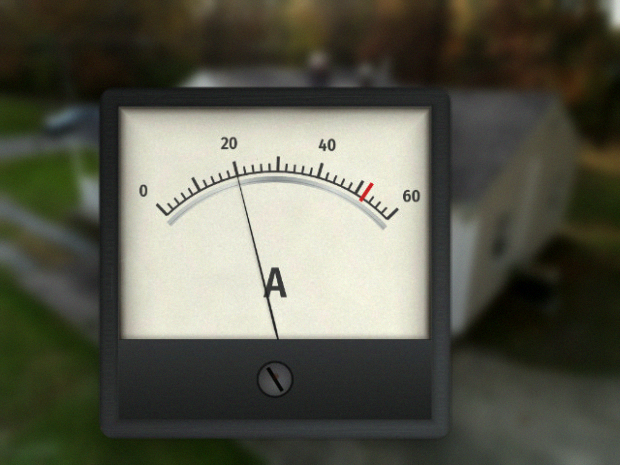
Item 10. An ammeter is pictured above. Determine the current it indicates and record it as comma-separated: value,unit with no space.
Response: 20,A
